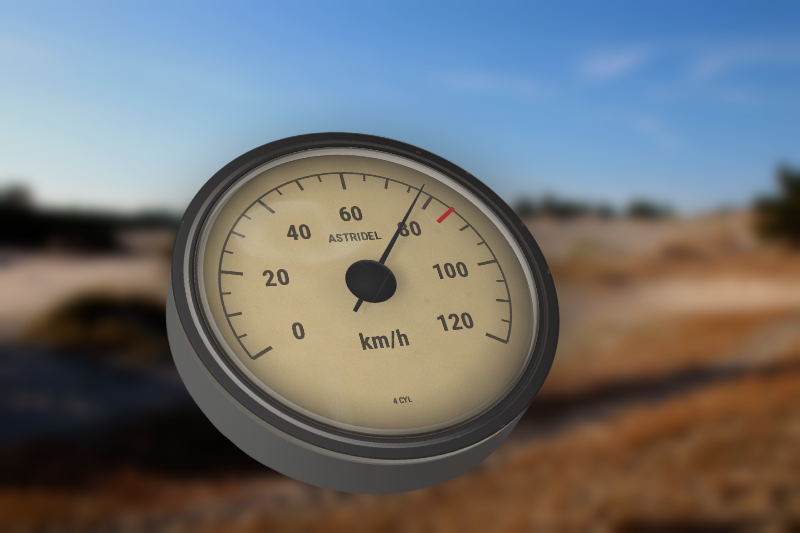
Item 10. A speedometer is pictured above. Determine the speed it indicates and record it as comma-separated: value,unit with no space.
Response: 77.5,km/h
